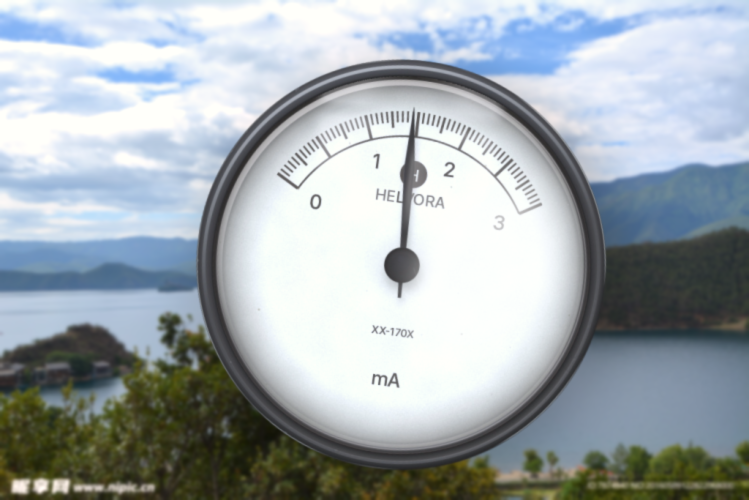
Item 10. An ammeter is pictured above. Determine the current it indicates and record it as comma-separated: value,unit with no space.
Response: 1.45,mA
